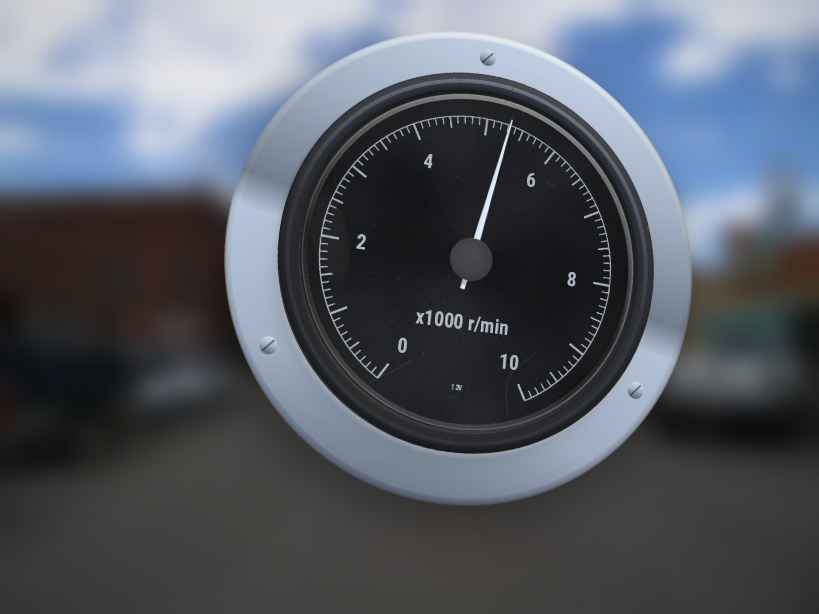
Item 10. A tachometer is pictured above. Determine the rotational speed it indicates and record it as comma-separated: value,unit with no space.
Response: 5300,rpm
